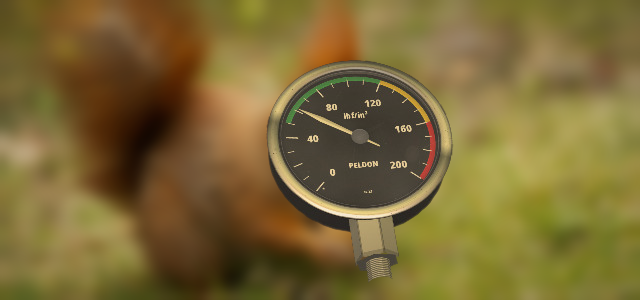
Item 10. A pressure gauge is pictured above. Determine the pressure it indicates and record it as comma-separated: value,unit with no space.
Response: 60,psi
